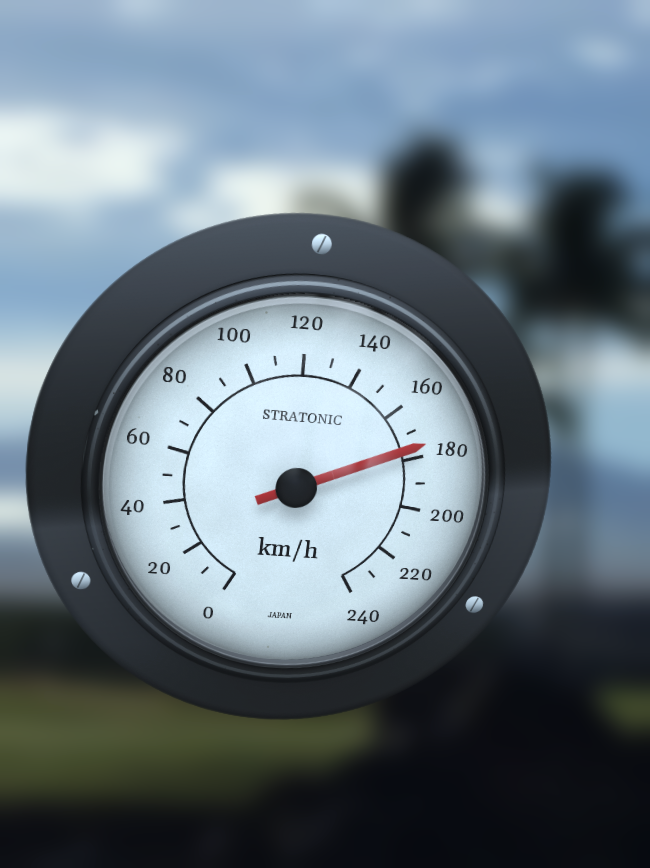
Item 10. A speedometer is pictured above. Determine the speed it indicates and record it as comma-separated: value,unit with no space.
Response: 175,km/h
